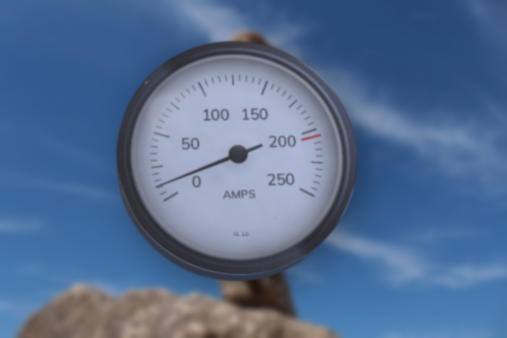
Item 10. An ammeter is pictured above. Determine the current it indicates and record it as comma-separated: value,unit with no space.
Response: 10,A
